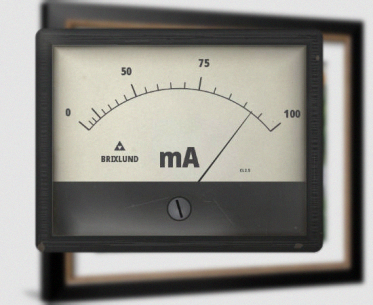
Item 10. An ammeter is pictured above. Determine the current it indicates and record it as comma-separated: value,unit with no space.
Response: 92.5,mA
